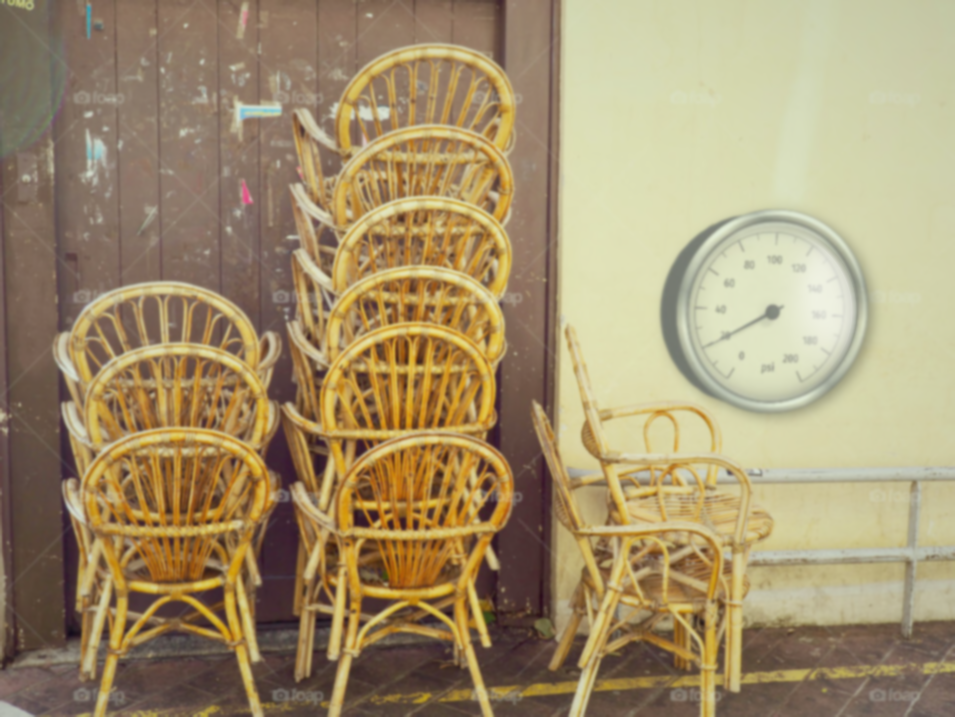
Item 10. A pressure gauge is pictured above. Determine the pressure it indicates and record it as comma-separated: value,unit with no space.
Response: 20,psi
